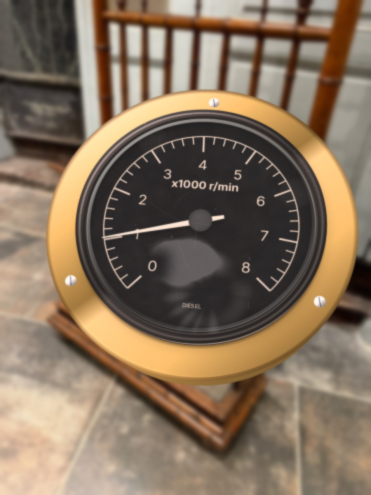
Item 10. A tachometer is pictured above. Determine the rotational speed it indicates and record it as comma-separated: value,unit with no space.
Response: 1000,rpm
